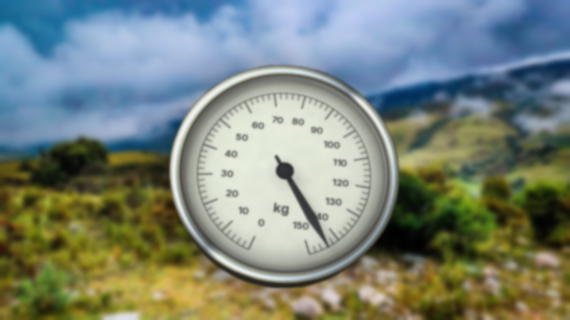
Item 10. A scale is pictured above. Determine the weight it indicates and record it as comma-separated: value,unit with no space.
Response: 144,kg
